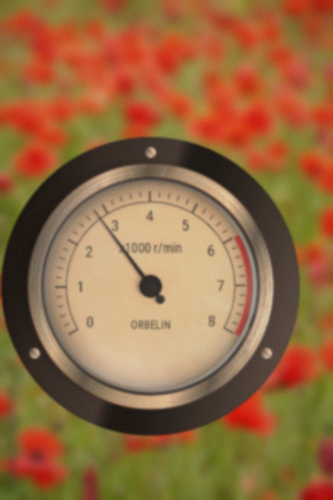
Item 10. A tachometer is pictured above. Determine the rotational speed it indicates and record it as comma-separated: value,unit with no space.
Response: 2800,rpm
